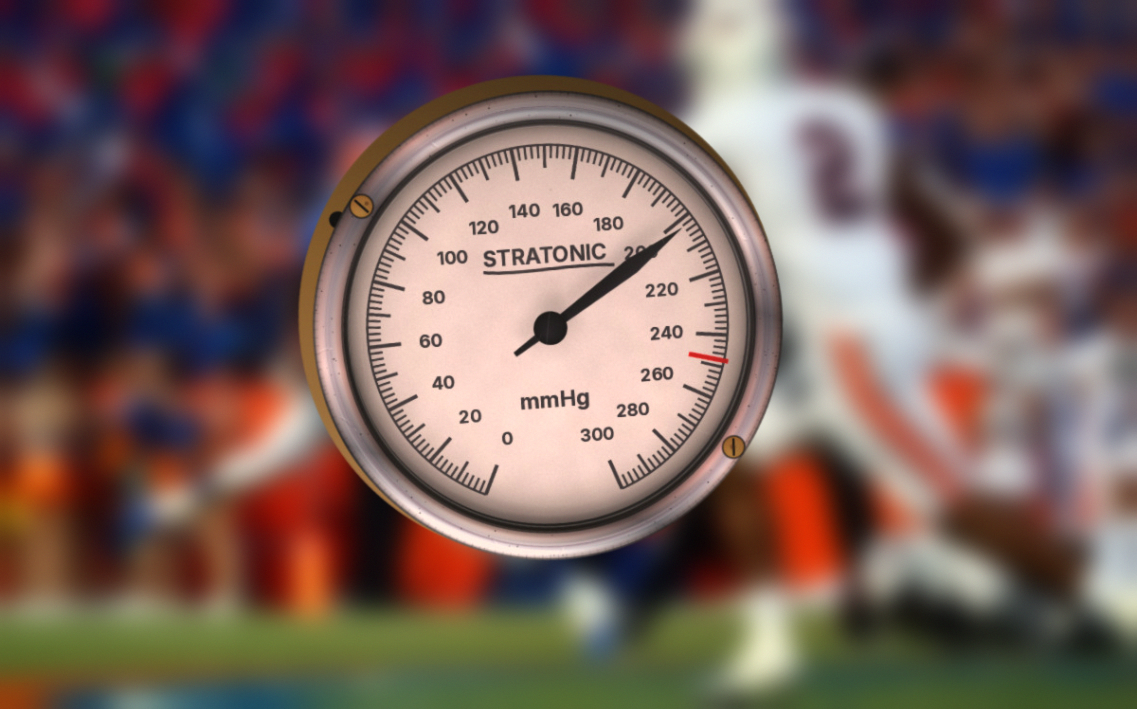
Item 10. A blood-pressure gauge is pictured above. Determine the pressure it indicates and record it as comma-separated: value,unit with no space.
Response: 202,mmHg
